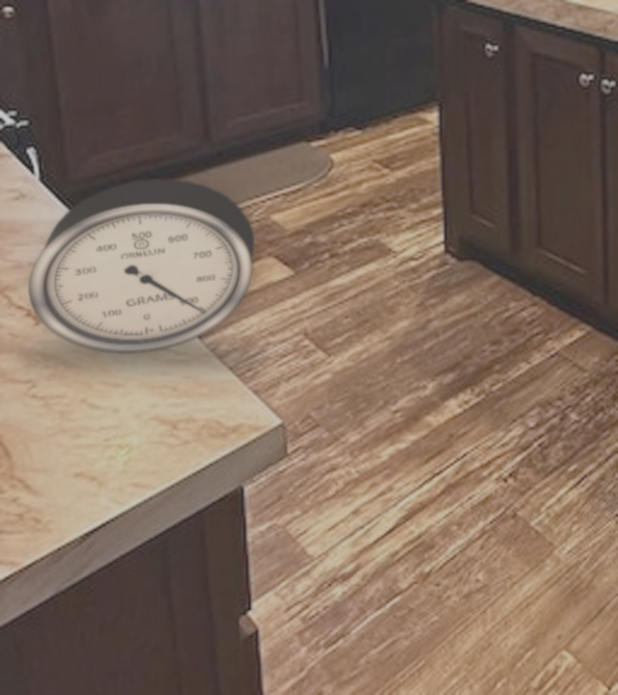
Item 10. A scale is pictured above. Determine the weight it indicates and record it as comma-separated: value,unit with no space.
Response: 900,g
